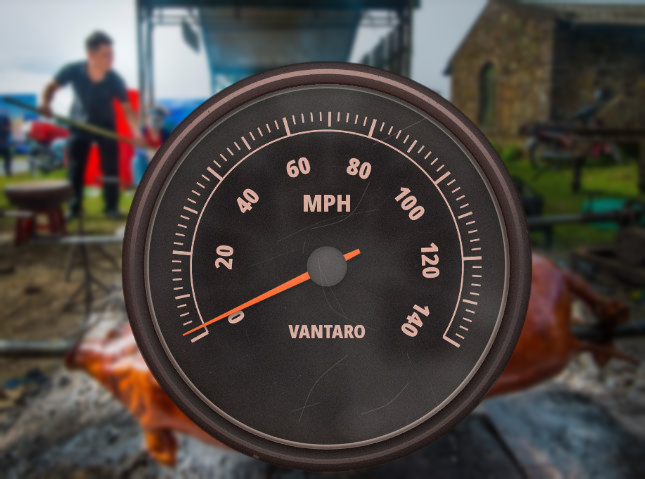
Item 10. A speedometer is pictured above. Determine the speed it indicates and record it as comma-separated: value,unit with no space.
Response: 2,mph
